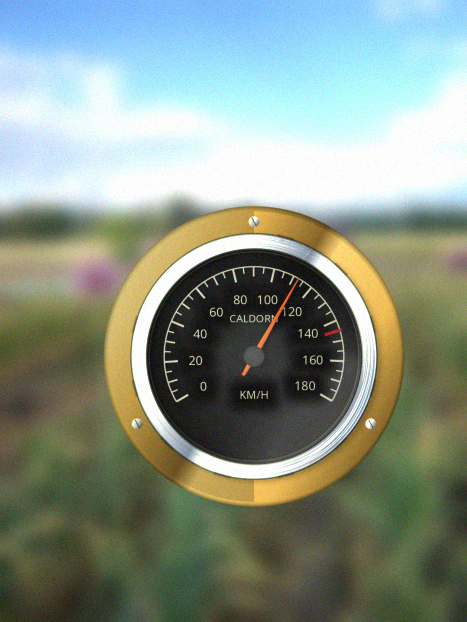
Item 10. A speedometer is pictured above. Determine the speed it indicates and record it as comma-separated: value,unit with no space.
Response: 112.5,km/h
